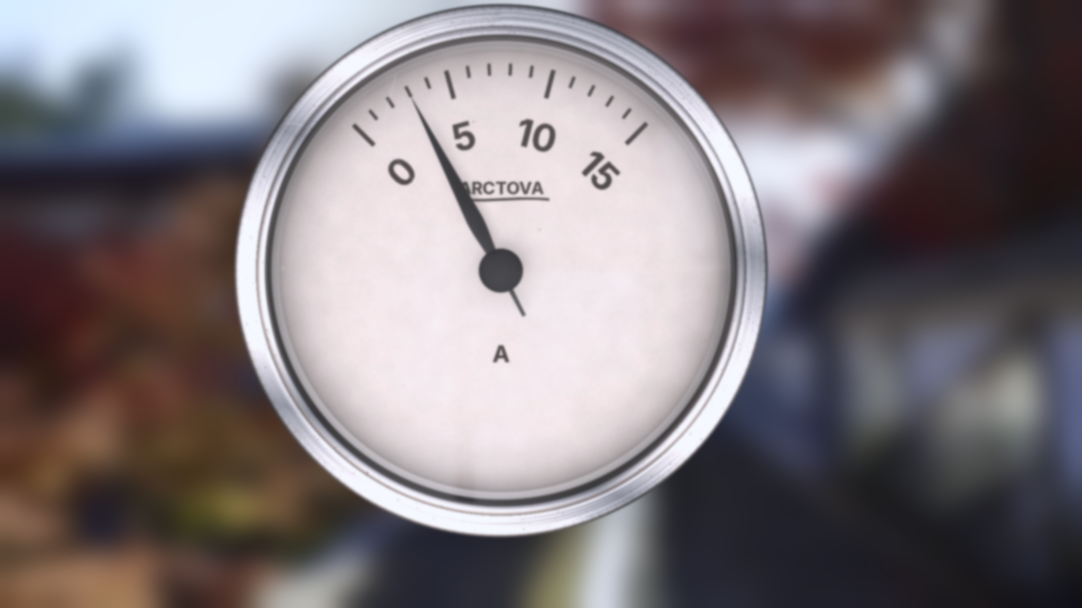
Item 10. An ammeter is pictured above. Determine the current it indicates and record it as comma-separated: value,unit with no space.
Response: 3,A
